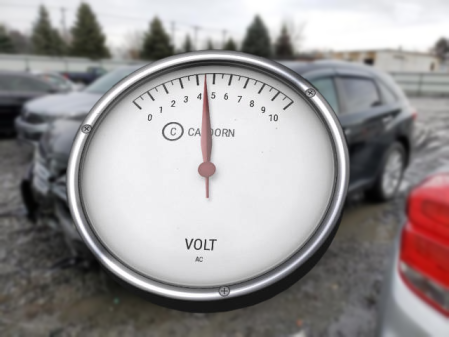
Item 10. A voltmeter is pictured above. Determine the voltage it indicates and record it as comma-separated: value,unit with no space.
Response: 4.5,V
